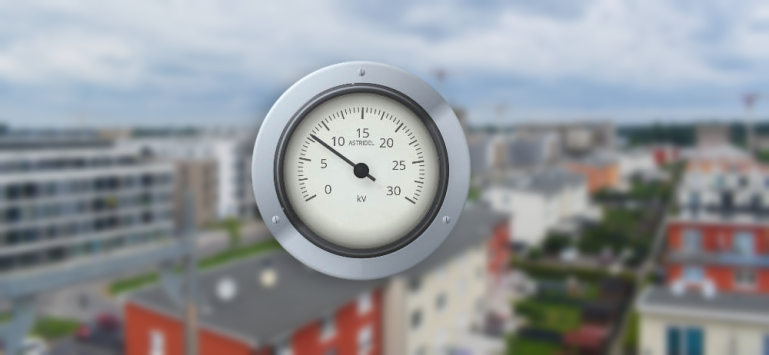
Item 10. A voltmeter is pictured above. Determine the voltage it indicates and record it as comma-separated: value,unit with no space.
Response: 8,kV
